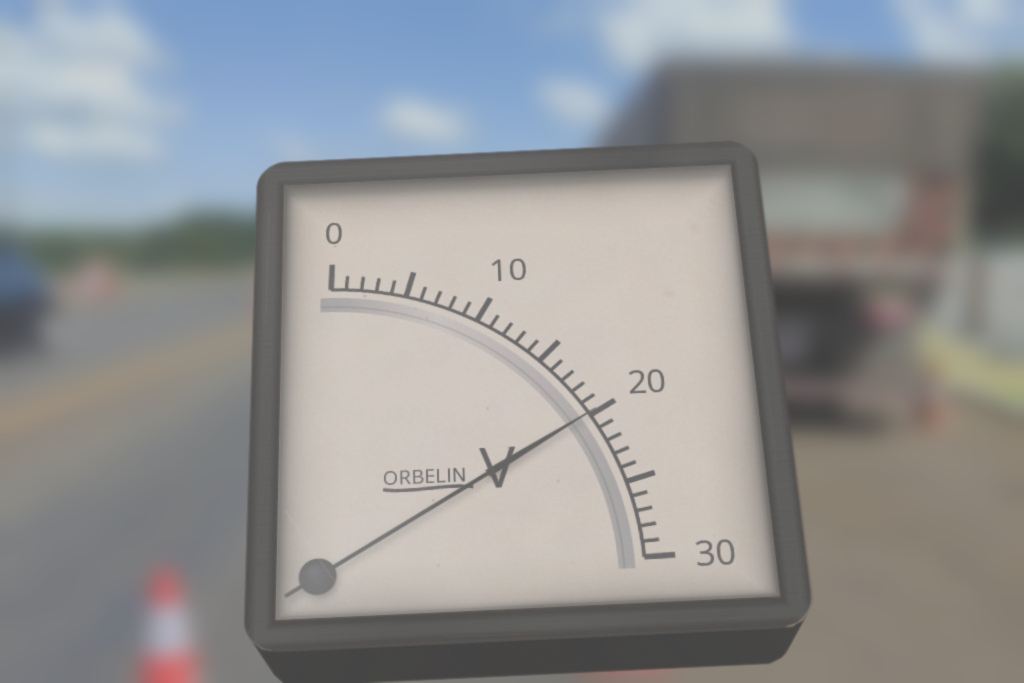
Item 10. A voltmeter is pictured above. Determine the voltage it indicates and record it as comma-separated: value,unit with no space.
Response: 20,V
